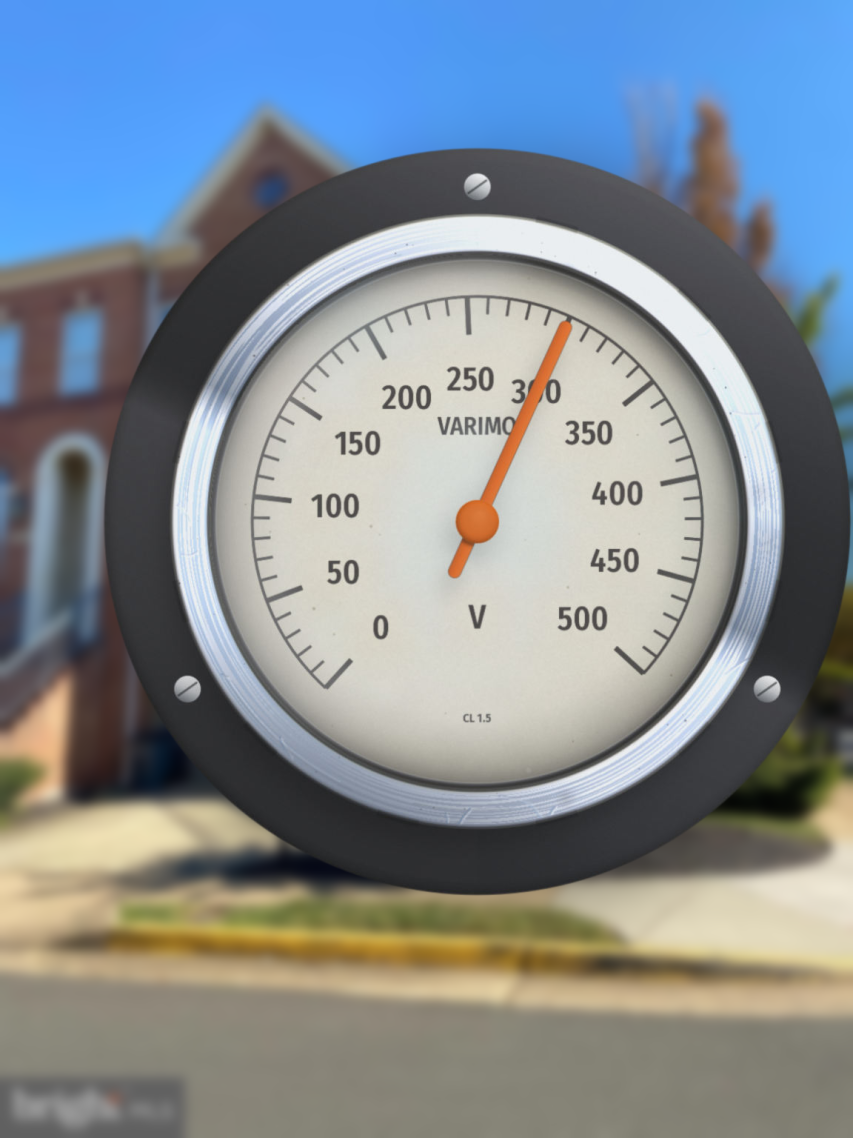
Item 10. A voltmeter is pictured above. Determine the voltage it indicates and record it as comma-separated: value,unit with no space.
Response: 300,V
